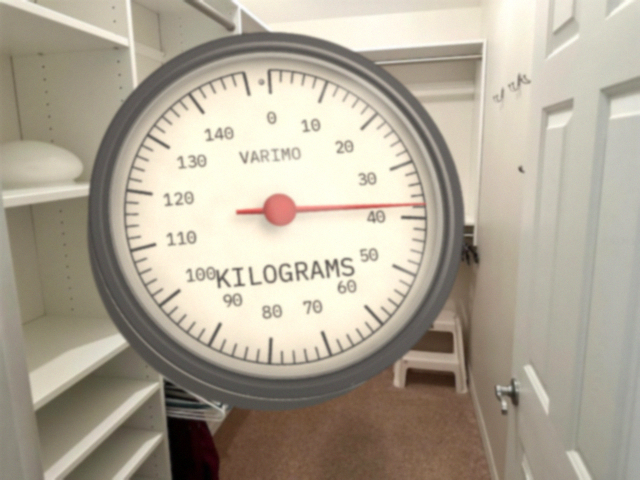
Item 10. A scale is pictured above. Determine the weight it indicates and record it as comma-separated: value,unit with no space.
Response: 38,kg
